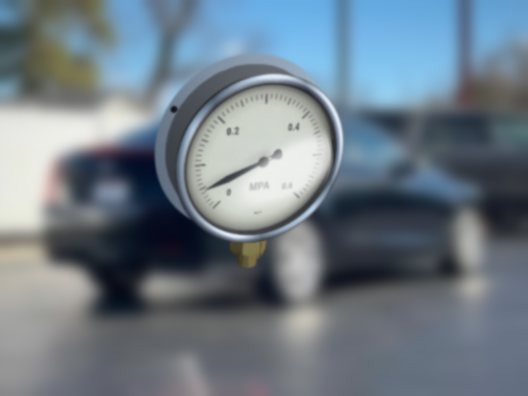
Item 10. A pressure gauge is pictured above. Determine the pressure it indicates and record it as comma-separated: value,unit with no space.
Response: 0.05,MPa
